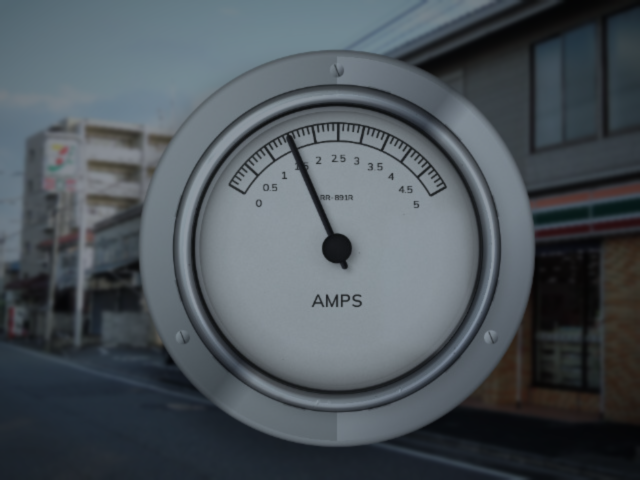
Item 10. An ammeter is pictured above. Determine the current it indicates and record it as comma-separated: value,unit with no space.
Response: 1.5,A
